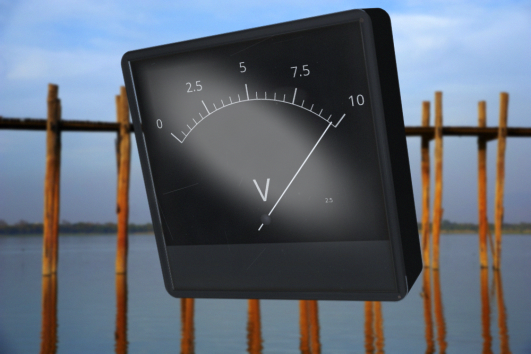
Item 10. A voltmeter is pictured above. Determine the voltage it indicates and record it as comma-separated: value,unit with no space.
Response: 9.75,V
